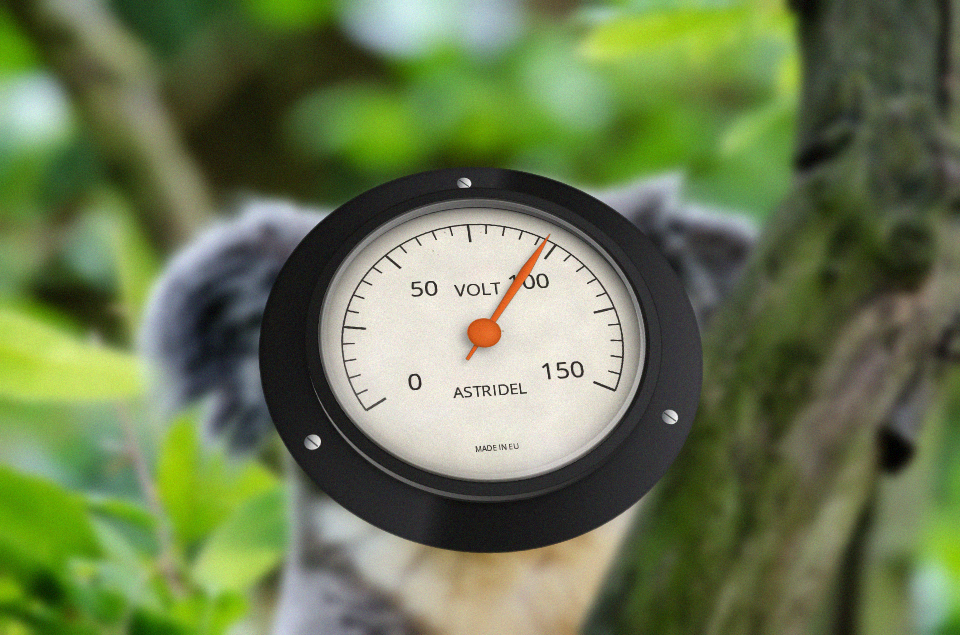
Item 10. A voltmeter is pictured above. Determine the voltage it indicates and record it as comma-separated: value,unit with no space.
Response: 97.5,V
